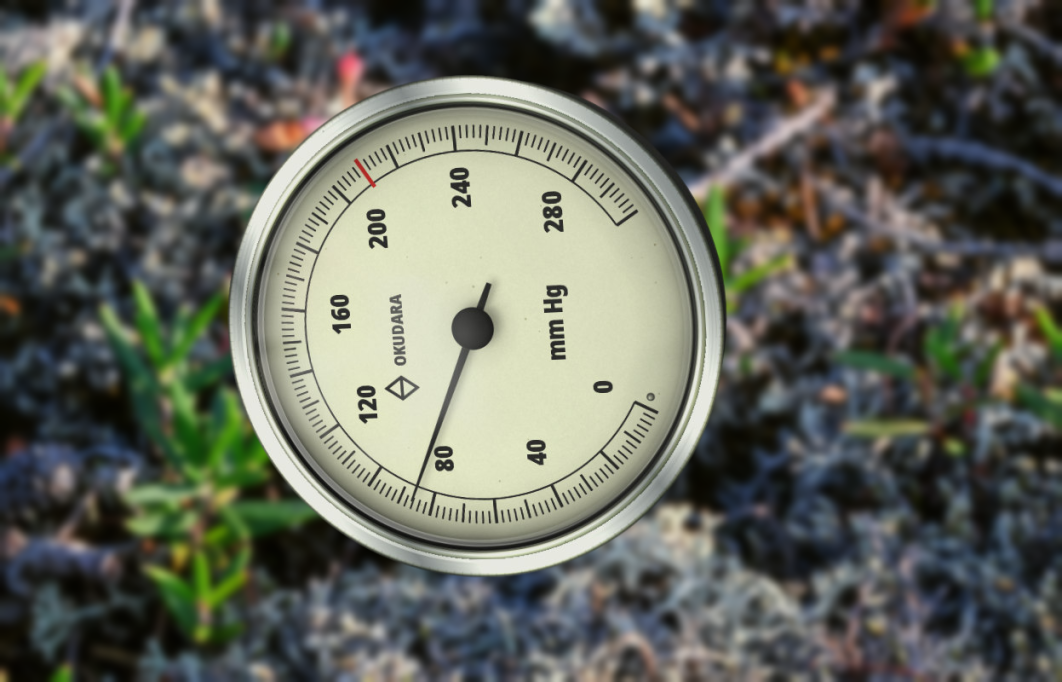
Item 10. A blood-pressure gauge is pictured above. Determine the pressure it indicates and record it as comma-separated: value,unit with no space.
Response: 86,mmHg
